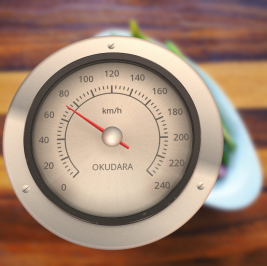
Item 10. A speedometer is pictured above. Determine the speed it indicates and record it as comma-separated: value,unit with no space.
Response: 72,km/h
